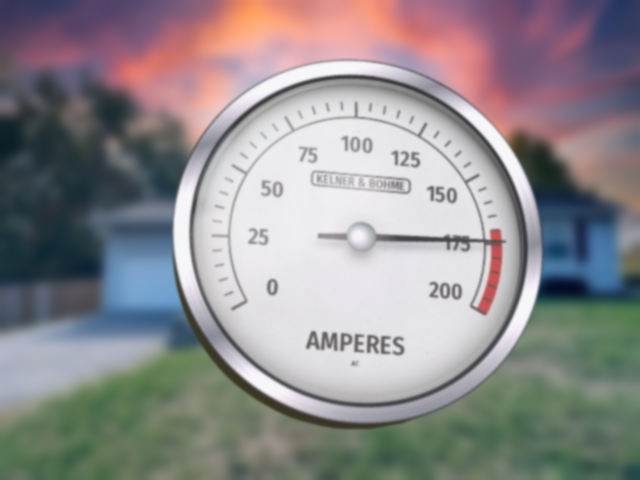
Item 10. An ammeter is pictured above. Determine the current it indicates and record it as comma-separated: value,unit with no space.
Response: 175,A
